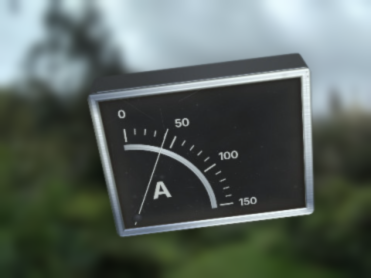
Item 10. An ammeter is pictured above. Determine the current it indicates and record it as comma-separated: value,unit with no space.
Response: 40,A
